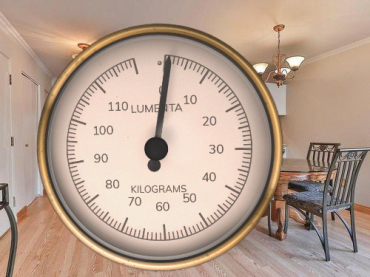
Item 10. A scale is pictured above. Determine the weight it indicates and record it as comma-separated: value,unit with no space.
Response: 1,kg
